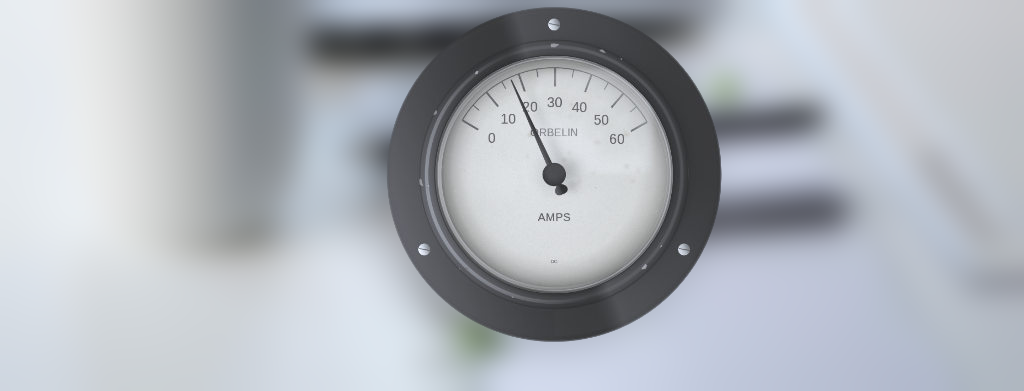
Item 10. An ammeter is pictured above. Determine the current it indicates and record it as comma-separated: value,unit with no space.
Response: 17.5,A
